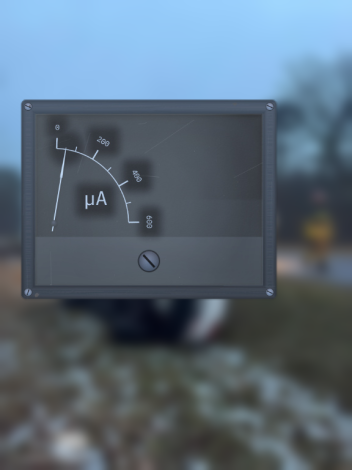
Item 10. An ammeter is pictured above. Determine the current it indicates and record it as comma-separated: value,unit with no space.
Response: 50,µA
